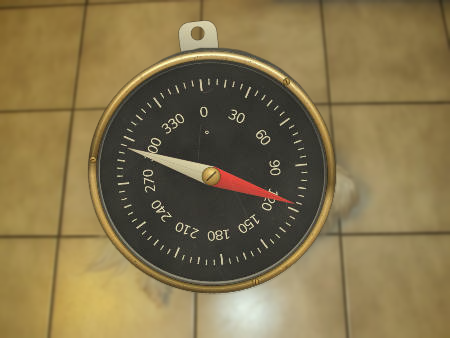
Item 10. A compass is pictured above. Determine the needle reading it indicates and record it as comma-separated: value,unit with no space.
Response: 115,°
